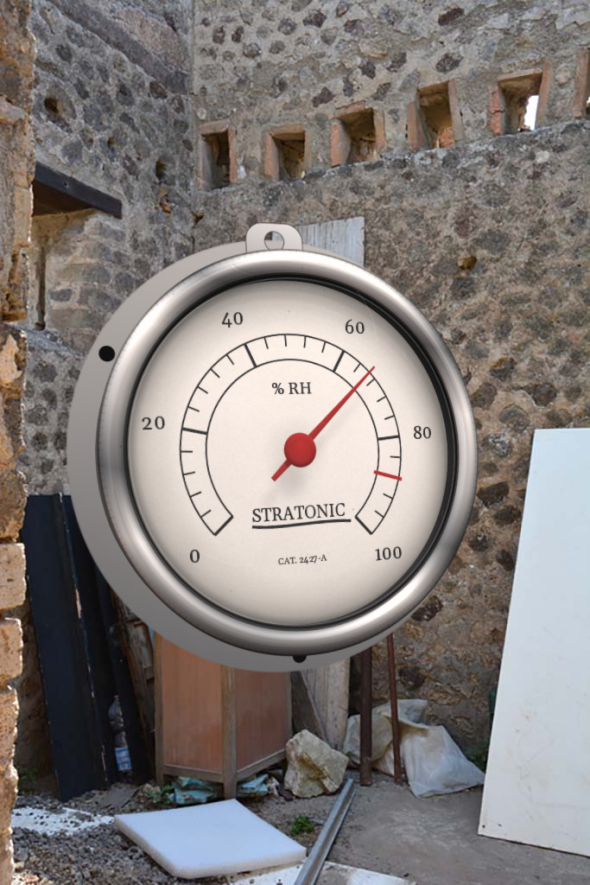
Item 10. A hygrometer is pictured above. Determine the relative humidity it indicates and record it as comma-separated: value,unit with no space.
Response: 66,%
